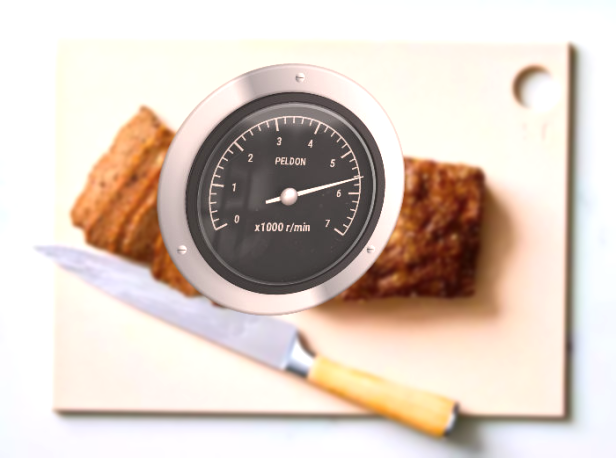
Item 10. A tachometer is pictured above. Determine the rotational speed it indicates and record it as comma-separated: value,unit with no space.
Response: 5600,rpm
